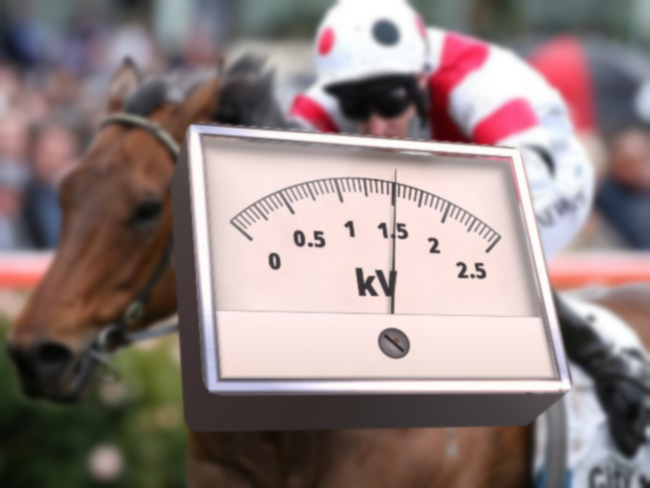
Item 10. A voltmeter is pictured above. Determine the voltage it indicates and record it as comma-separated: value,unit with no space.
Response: 1.5,kV
